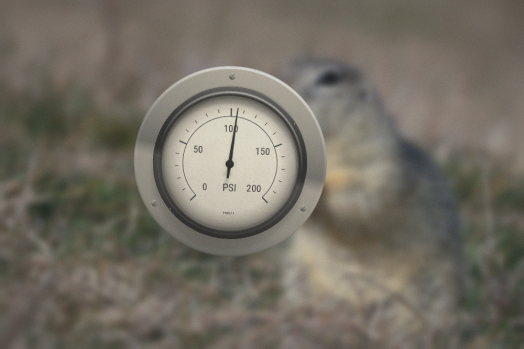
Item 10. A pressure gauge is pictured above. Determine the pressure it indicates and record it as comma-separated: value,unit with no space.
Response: 105,psi
